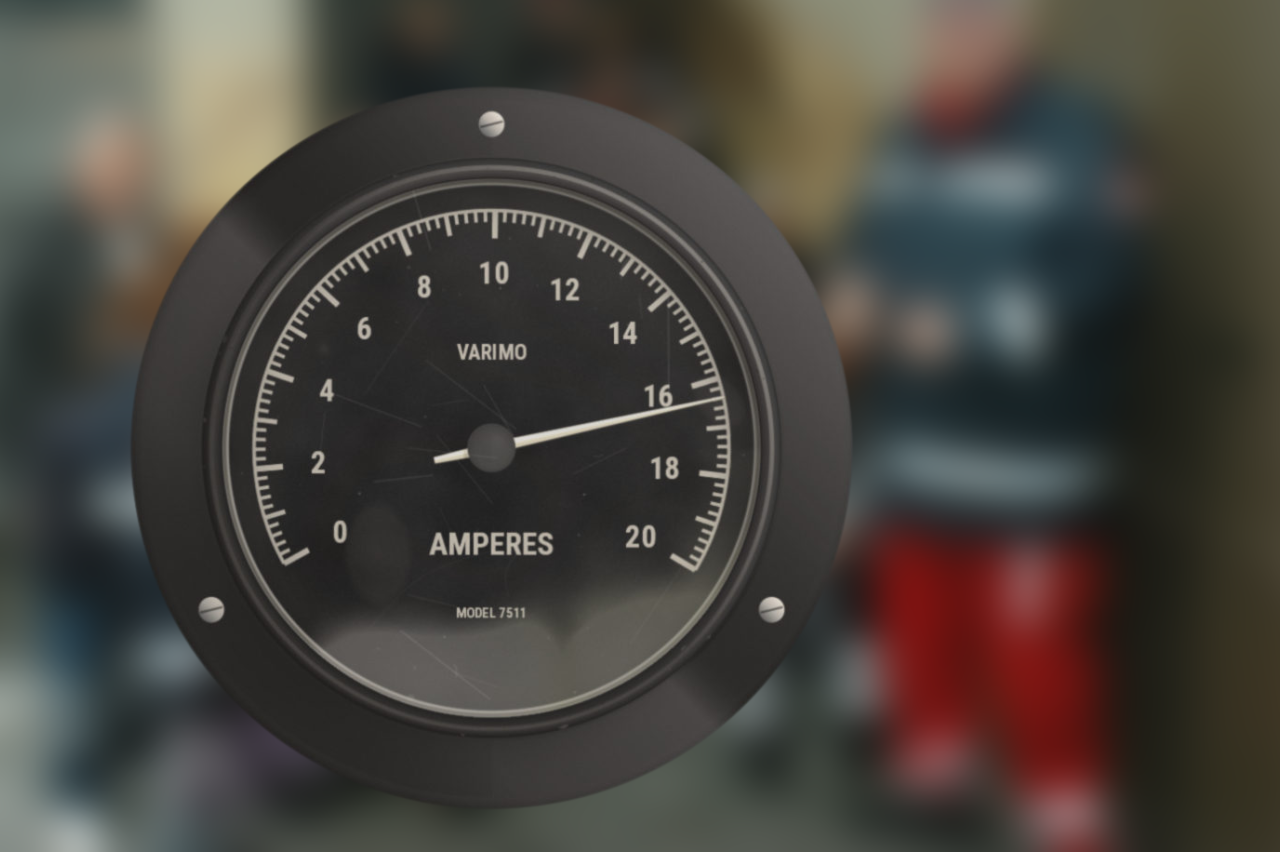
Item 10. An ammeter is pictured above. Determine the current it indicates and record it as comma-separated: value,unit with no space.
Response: 16.4,A
